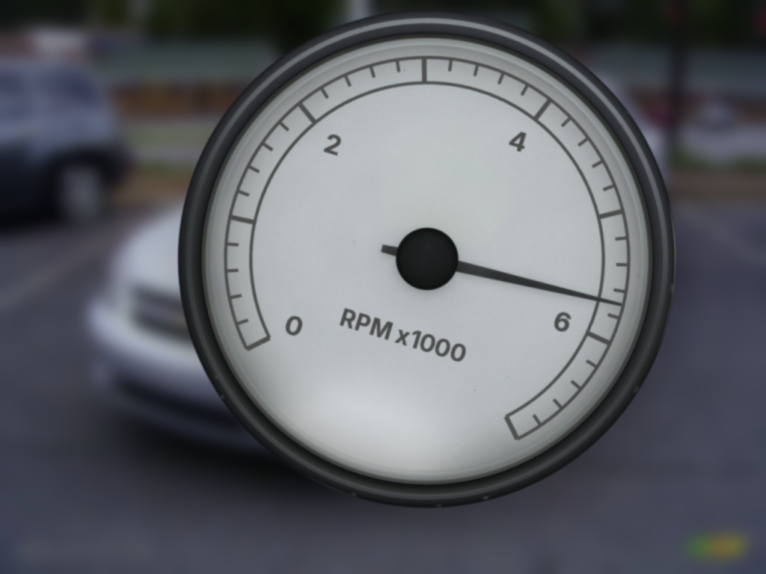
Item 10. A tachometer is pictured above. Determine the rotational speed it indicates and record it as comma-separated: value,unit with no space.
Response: 5700,rpm
